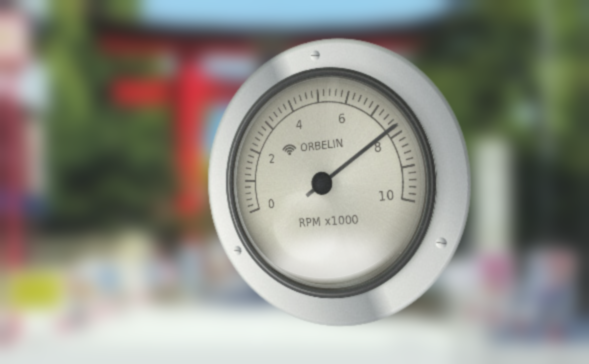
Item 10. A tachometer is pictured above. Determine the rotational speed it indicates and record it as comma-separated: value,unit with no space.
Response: 7800,rpm
